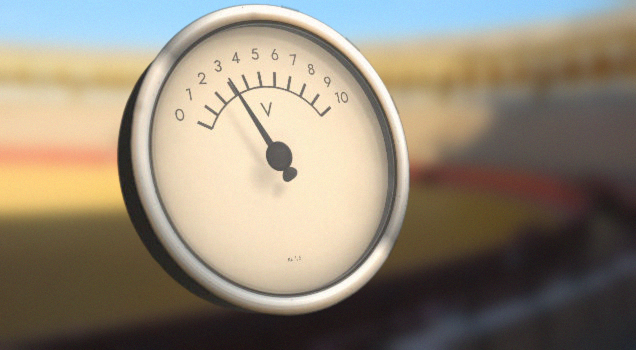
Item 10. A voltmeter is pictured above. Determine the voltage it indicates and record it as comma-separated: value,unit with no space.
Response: 3,V
